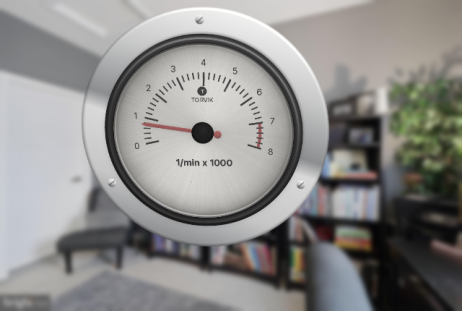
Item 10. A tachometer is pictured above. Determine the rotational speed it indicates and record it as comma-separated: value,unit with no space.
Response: 800,rpm
